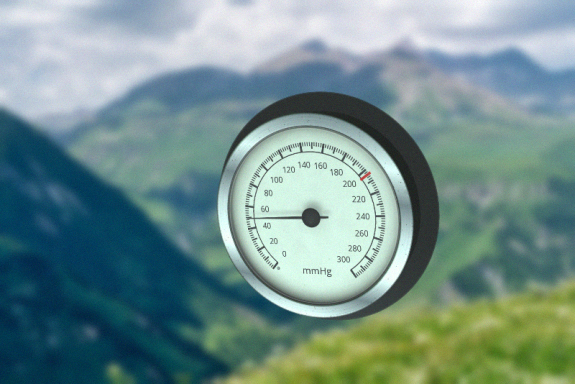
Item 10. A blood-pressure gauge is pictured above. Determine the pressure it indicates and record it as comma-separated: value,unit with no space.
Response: 50,mmHg
